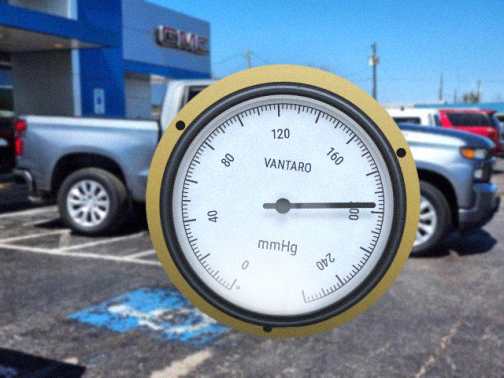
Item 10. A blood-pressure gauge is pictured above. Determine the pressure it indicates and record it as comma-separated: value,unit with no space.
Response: 196,mmHg
